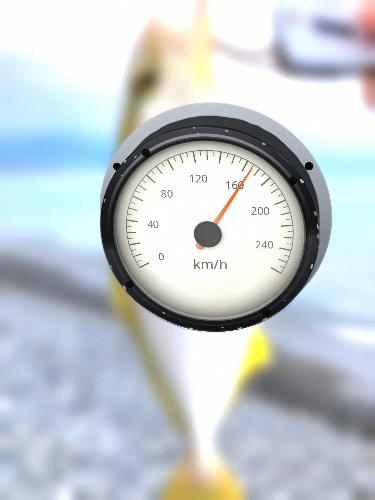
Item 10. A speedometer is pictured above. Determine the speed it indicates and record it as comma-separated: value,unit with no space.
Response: 165,km/h
